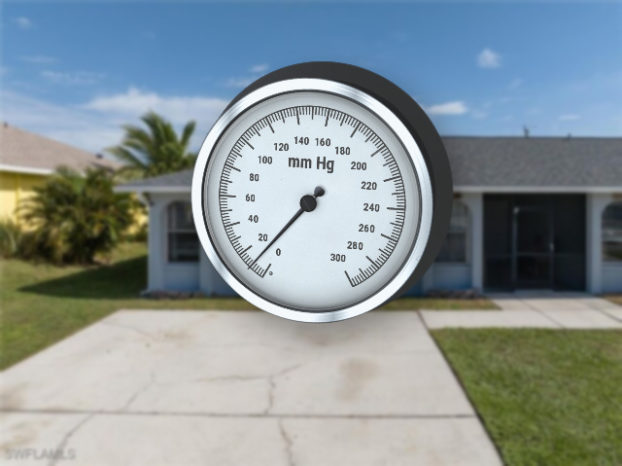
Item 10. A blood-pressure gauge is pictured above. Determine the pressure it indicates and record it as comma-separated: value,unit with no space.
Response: 10,mmHg
